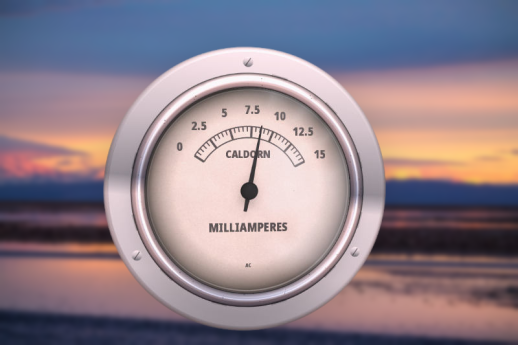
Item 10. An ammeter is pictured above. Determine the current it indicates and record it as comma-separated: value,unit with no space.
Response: 8.5,mA
